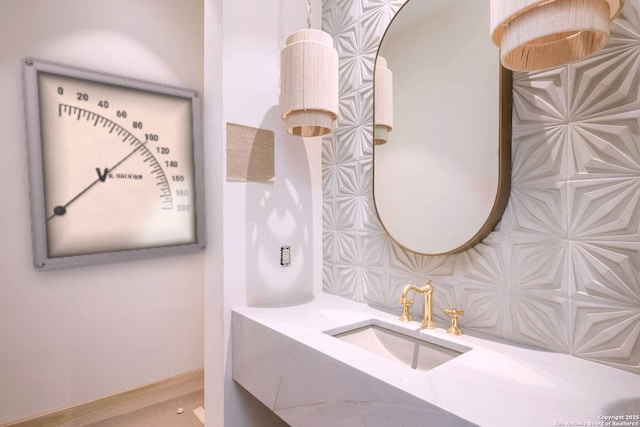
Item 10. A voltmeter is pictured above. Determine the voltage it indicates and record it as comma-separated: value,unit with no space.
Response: 100,V
